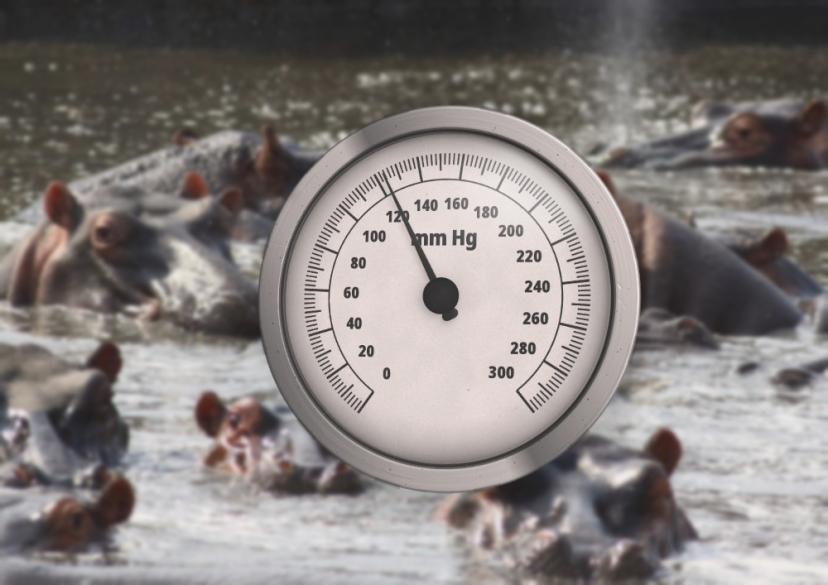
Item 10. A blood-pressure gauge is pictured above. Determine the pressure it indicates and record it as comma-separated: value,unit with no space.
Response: 124,mmHg
